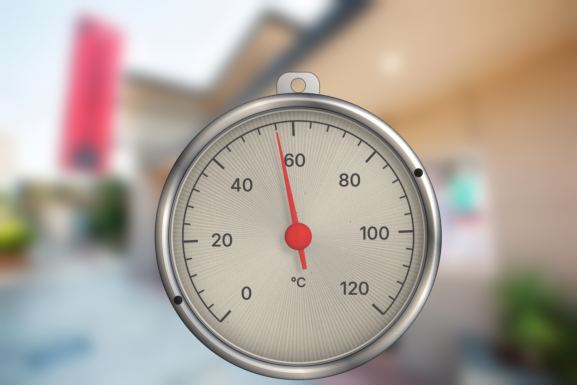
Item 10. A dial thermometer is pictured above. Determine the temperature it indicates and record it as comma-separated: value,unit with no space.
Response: 56,°C
